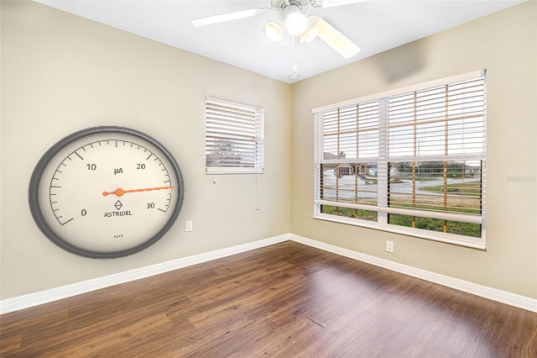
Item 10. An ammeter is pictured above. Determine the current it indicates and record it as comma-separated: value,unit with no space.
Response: 26,µA
